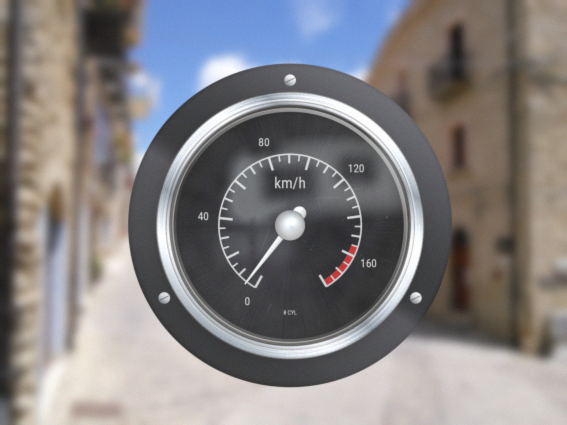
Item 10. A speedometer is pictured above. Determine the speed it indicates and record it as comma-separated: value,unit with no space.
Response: 5,km/h
